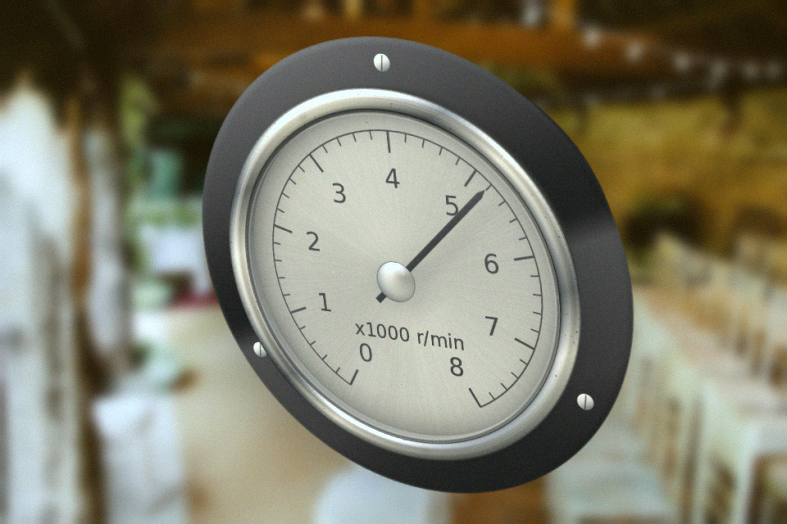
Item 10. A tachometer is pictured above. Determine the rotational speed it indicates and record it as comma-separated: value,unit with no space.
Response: 5200,rpm
